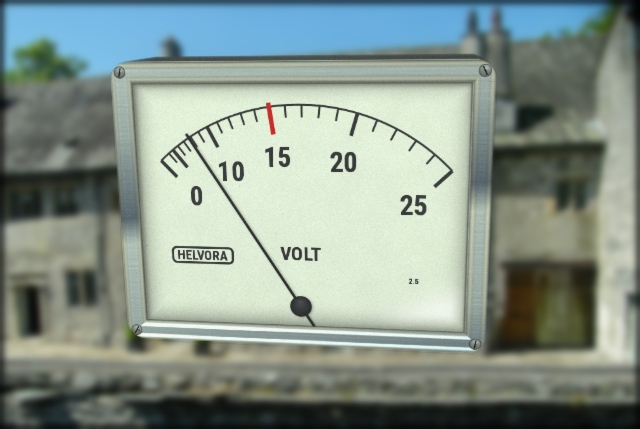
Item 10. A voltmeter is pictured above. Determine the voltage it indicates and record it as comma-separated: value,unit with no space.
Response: 8,V
